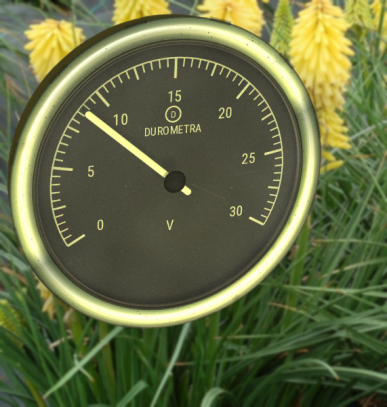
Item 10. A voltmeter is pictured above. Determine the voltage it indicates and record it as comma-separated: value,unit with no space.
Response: 8.75,V
